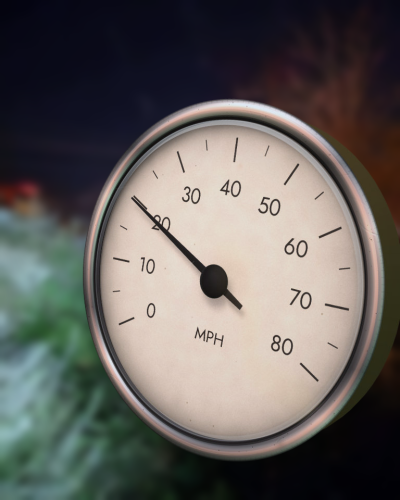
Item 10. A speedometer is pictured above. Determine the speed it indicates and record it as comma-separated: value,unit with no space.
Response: 20,mph
